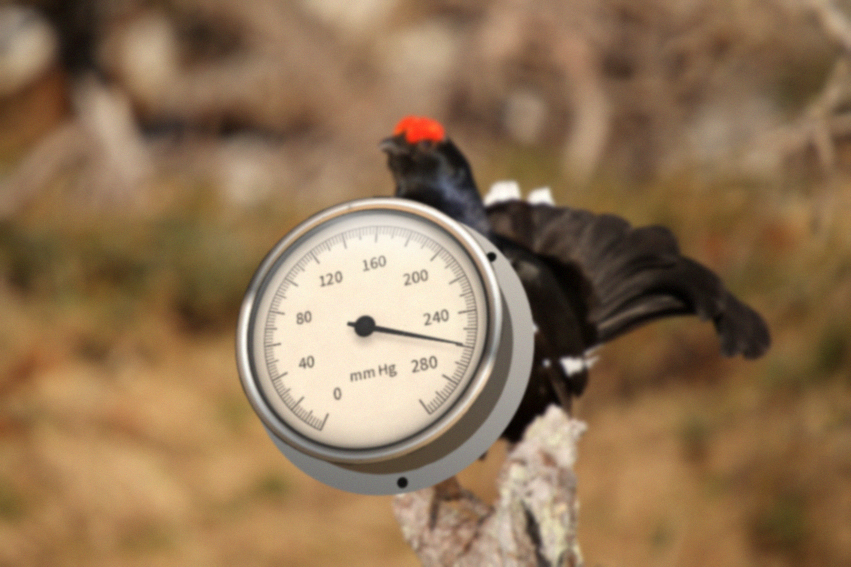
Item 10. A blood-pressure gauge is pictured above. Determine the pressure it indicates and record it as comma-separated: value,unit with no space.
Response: 260,mmHg
